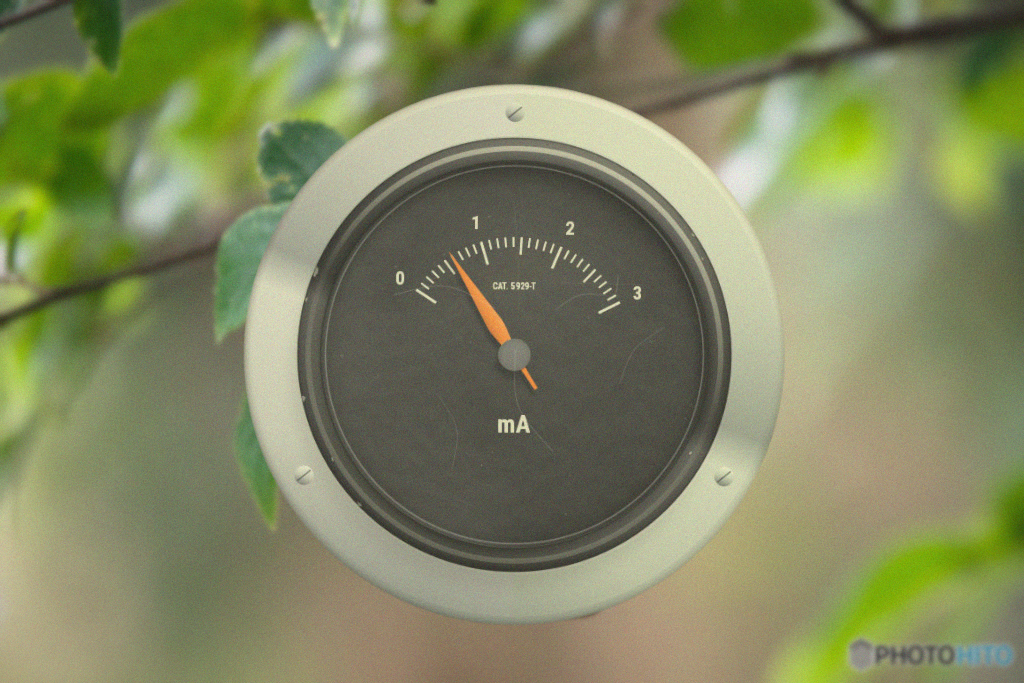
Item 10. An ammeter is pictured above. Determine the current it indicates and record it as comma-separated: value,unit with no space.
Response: 0.6,mA
